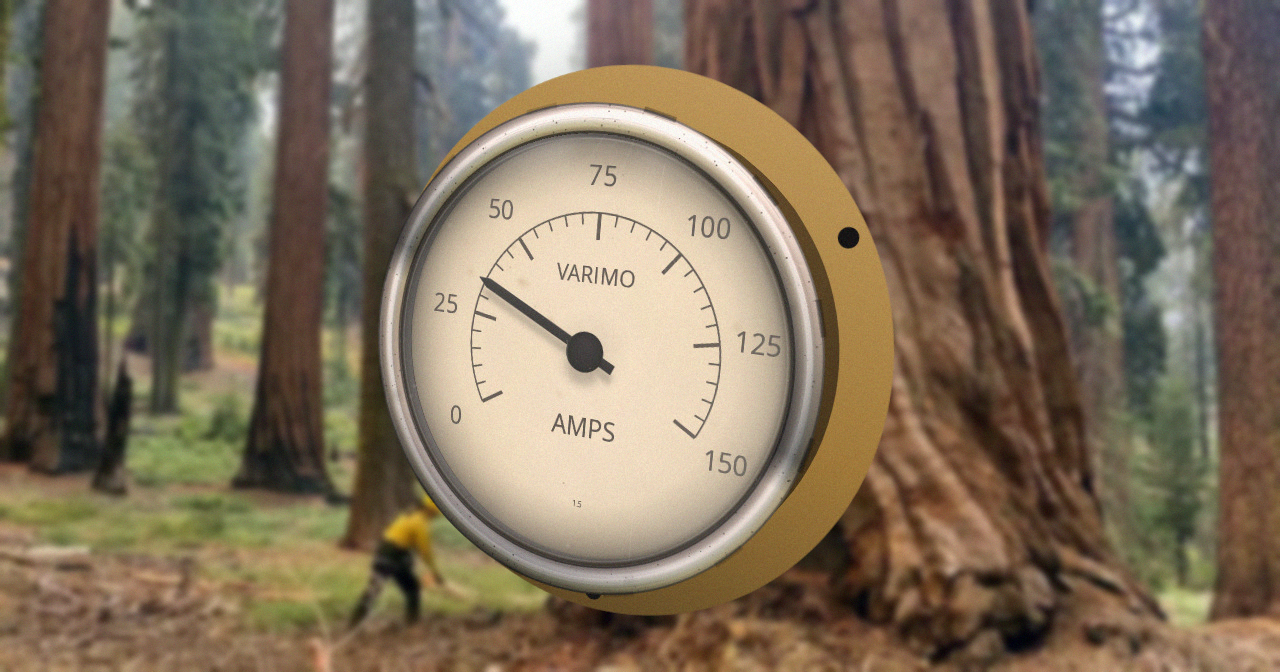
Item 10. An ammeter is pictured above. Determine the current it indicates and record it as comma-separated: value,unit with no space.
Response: 35,A
